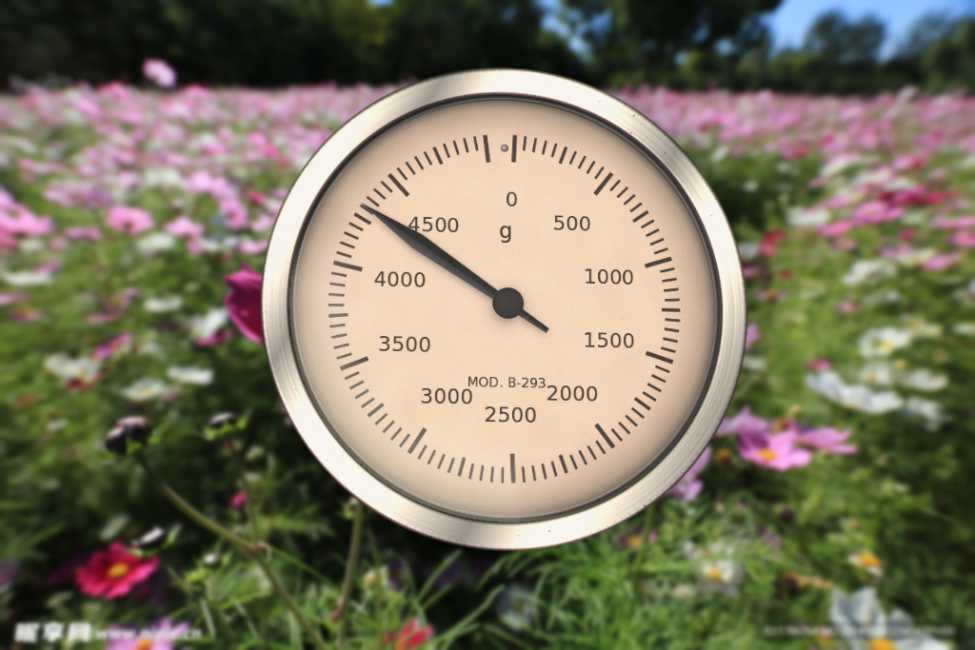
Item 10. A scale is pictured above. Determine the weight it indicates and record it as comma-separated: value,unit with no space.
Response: 4300,g
